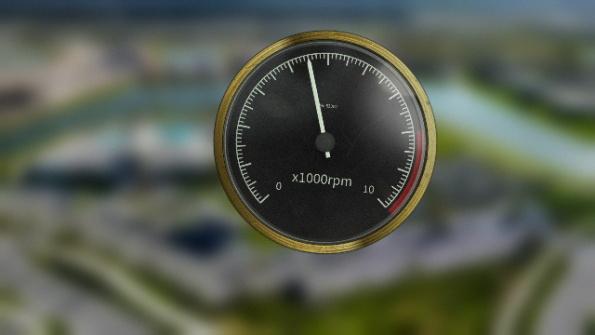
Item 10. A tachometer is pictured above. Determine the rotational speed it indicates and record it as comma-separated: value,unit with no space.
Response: 4500,rpm
